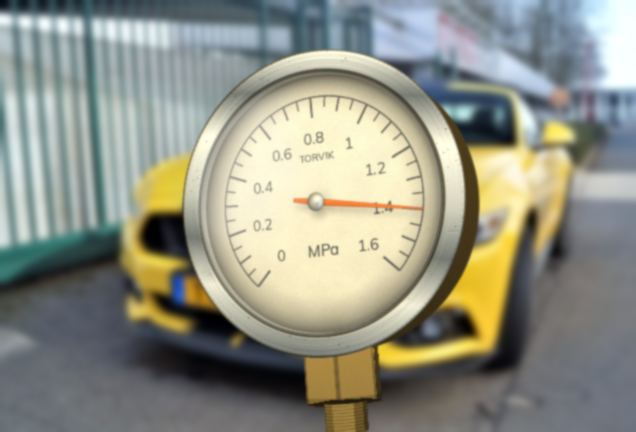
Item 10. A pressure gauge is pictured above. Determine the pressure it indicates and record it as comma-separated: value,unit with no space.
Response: 1.4,MPa
